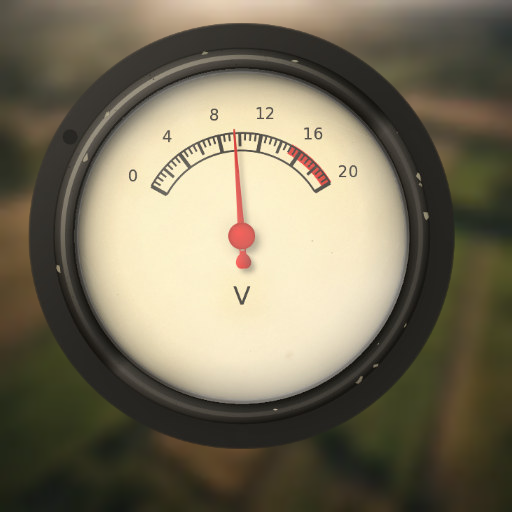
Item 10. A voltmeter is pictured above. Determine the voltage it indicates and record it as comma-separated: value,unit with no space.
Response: 9.5,V
